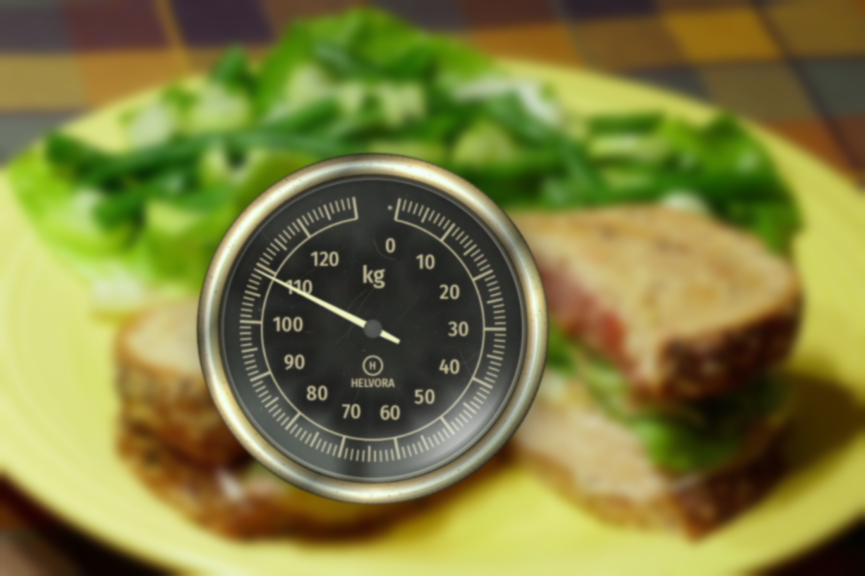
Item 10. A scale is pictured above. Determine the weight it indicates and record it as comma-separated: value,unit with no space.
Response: 109,kg
